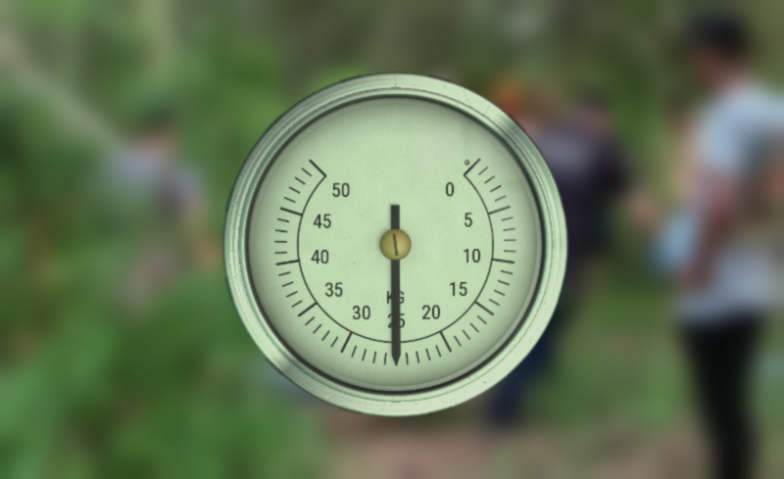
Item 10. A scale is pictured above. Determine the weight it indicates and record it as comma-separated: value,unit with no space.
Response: 25,kg
